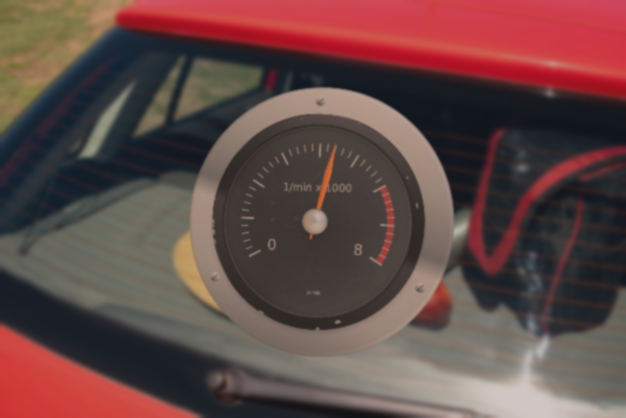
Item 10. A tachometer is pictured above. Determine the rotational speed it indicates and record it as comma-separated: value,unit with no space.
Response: 4400,rpm
